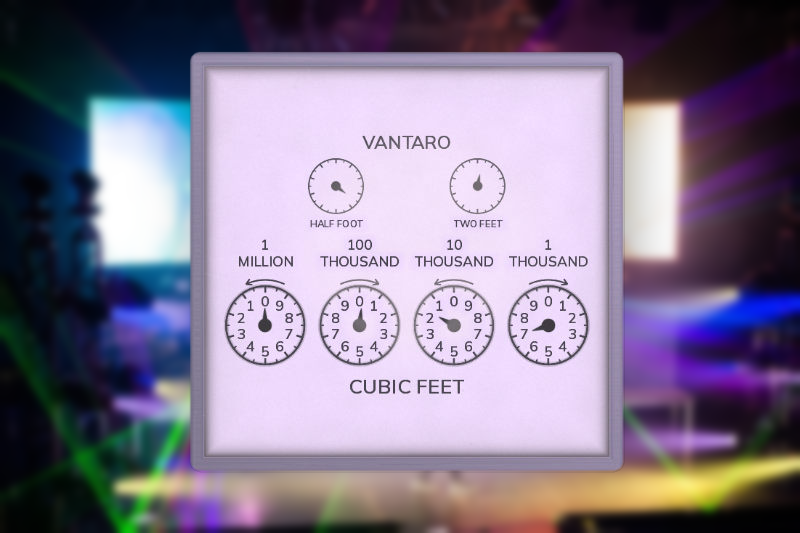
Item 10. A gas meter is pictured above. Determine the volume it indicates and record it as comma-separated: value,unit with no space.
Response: 1700,ft³
